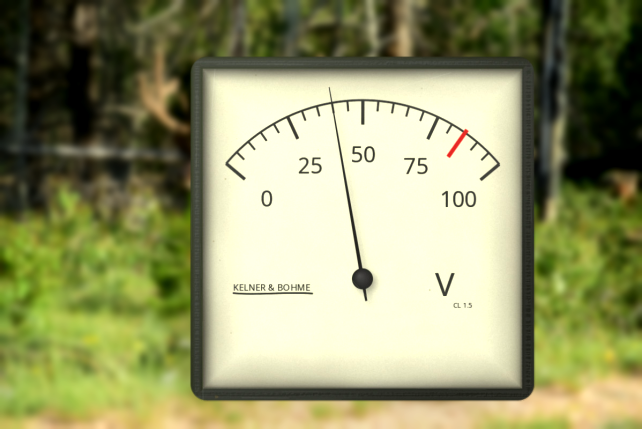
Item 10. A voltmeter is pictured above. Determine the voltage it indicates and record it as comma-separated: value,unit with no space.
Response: 40,V
